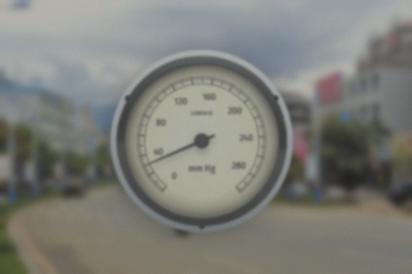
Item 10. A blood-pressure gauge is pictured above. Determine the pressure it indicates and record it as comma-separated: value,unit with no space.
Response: 30,mmHg
